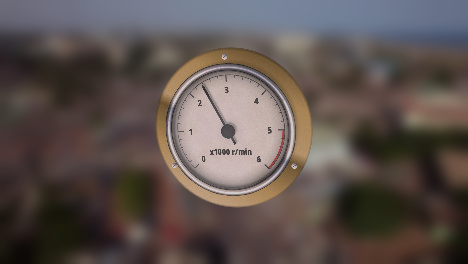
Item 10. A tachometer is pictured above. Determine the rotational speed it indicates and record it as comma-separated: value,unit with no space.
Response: 2400,rpm
